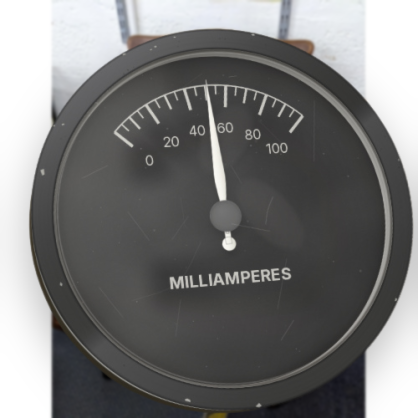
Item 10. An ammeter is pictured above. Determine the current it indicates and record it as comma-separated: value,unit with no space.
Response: 50,mA
